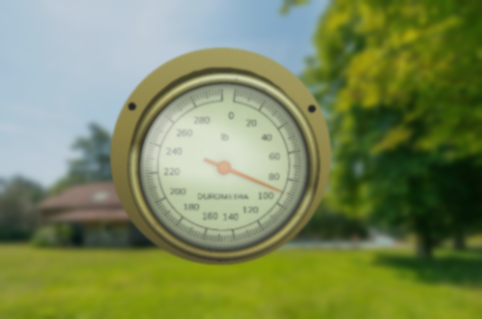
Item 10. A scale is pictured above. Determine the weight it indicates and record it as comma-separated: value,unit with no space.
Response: 90,lb
